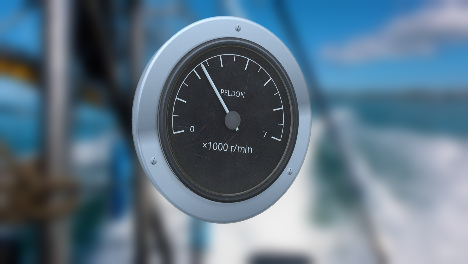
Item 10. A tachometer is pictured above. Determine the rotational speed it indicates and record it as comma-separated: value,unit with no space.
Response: 2250,rpm
